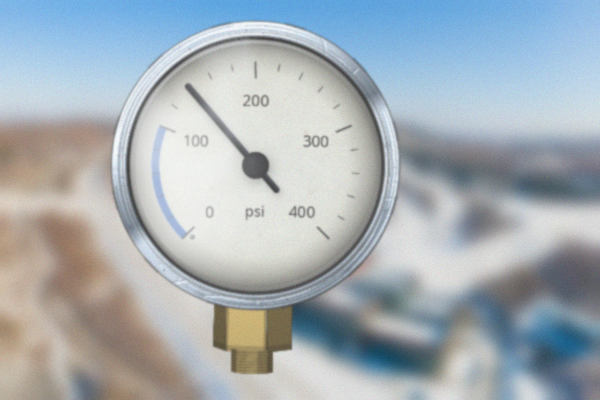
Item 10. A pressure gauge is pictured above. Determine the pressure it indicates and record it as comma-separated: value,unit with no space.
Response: 140,psi
